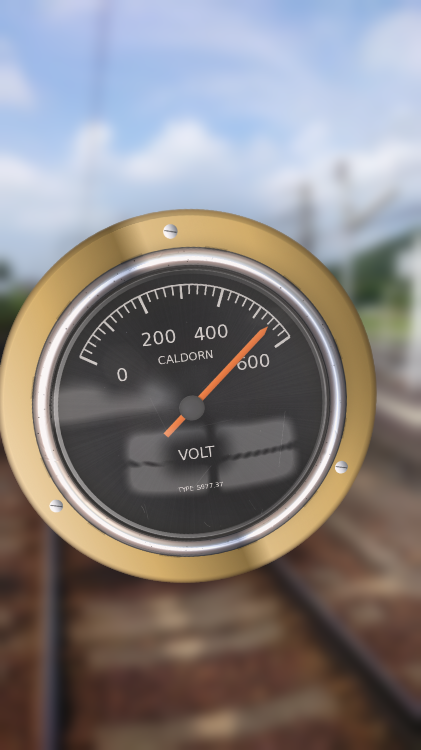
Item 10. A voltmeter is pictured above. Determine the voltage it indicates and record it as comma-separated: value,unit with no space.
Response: 540,V
